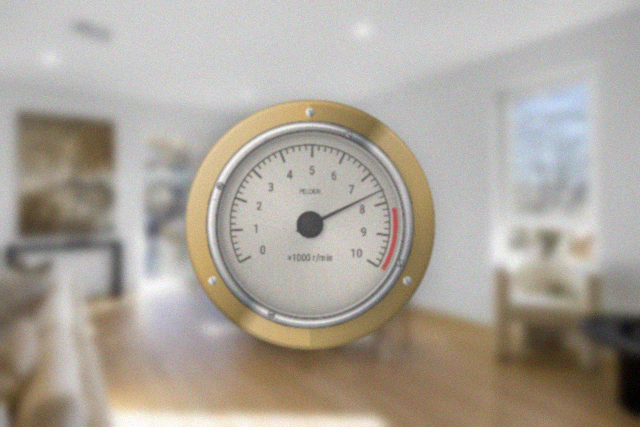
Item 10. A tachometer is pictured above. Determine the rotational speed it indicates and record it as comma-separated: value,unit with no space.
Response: 7600,rpm
